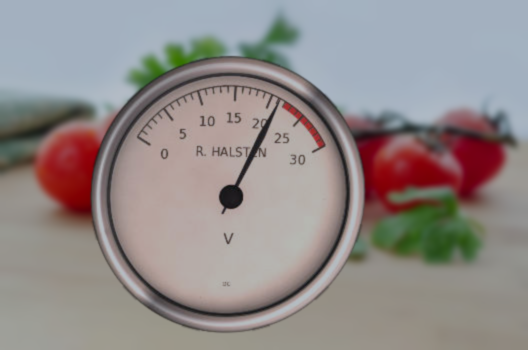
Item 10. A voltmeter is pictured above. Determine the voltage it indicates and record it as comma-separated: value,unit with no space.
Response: 21,V
